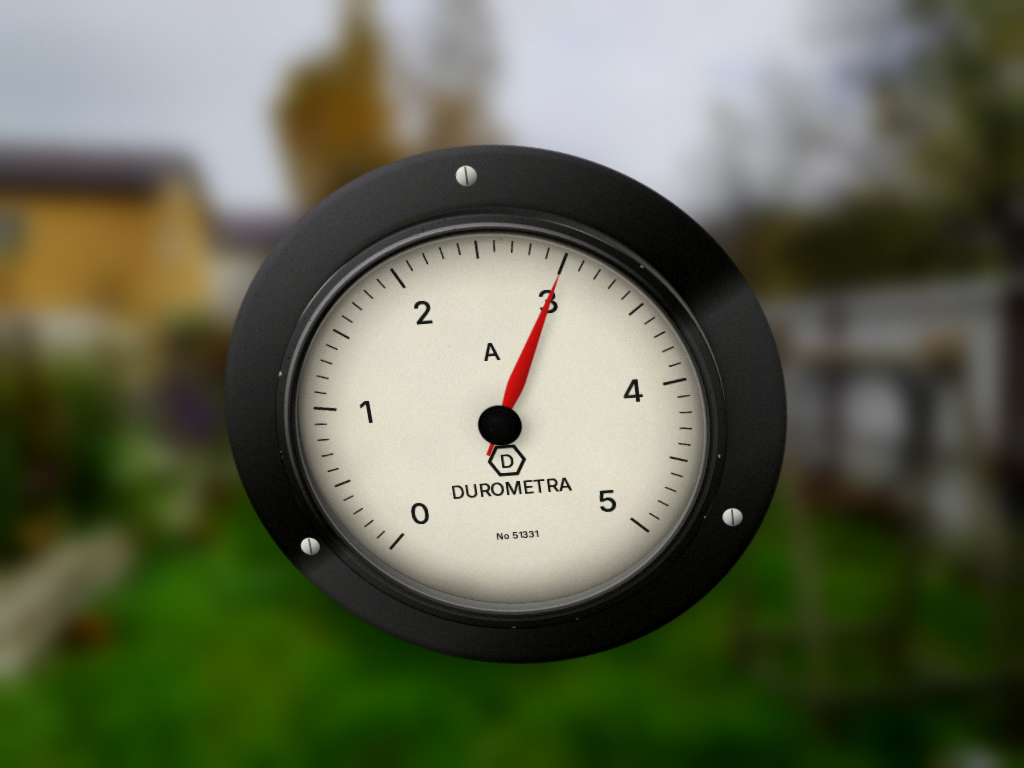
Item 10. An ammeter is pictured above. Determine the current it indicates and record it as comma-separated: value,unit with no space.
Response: 3,A
